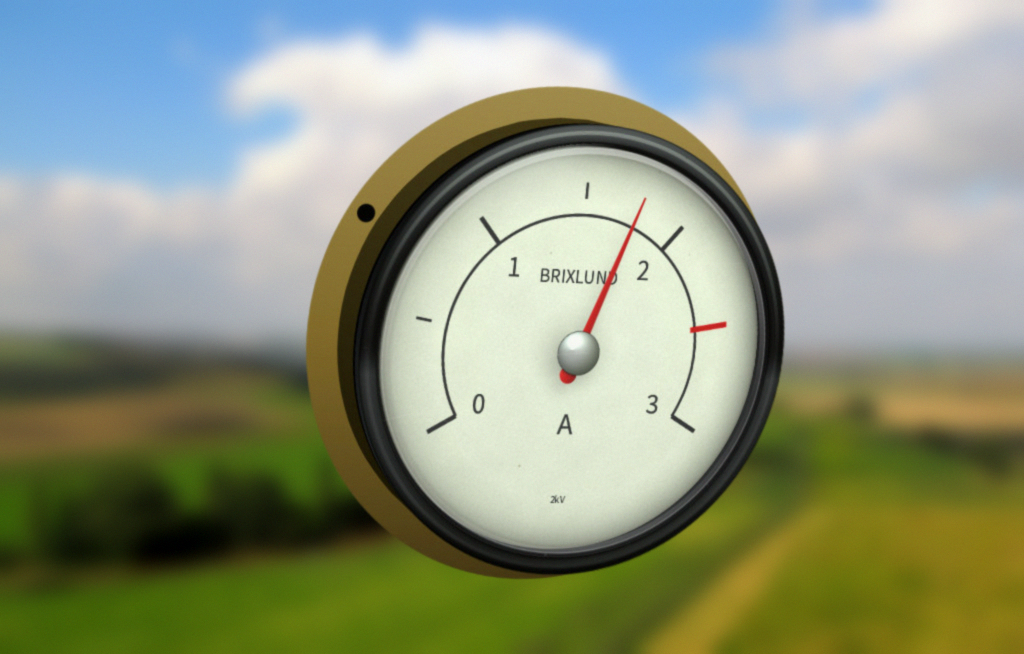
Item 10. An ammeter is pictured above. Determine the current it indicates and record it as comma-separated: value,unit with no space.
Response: 1.75,A
